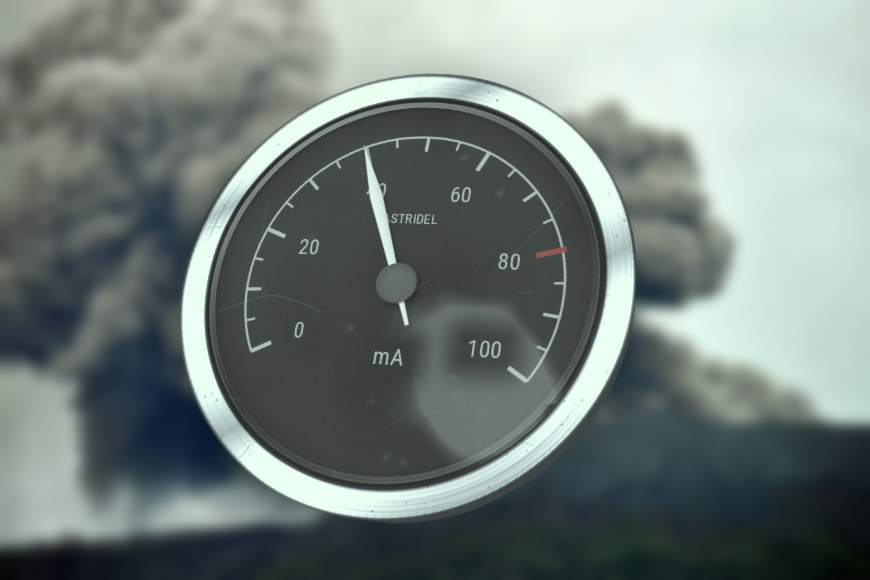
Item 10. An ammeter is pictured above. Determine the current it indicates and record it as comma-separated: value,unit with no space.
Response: 40,mA
